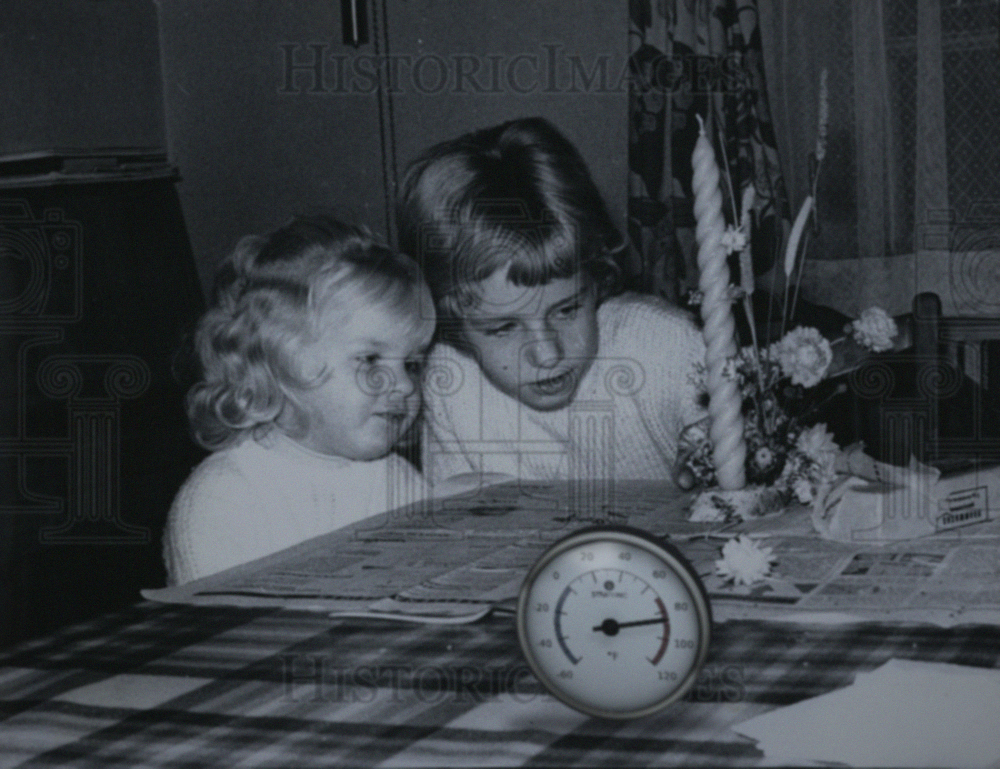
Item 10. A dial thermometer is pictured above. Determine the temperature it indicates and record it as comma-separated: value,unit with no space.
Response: 85,°F
